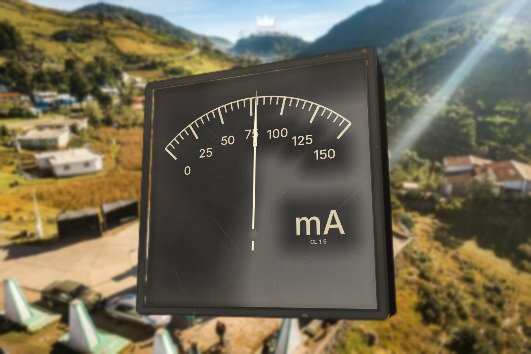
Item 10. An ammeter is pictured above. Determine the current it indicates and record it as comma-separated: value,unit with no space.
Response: 80,mA
